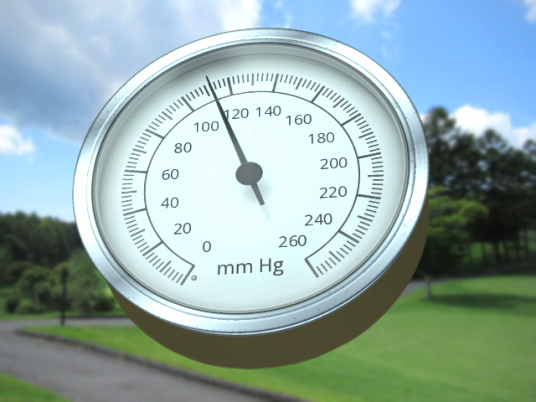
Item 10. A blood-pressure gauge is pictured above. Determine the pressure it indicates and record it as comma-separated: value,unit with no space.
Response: 112,mmHg
